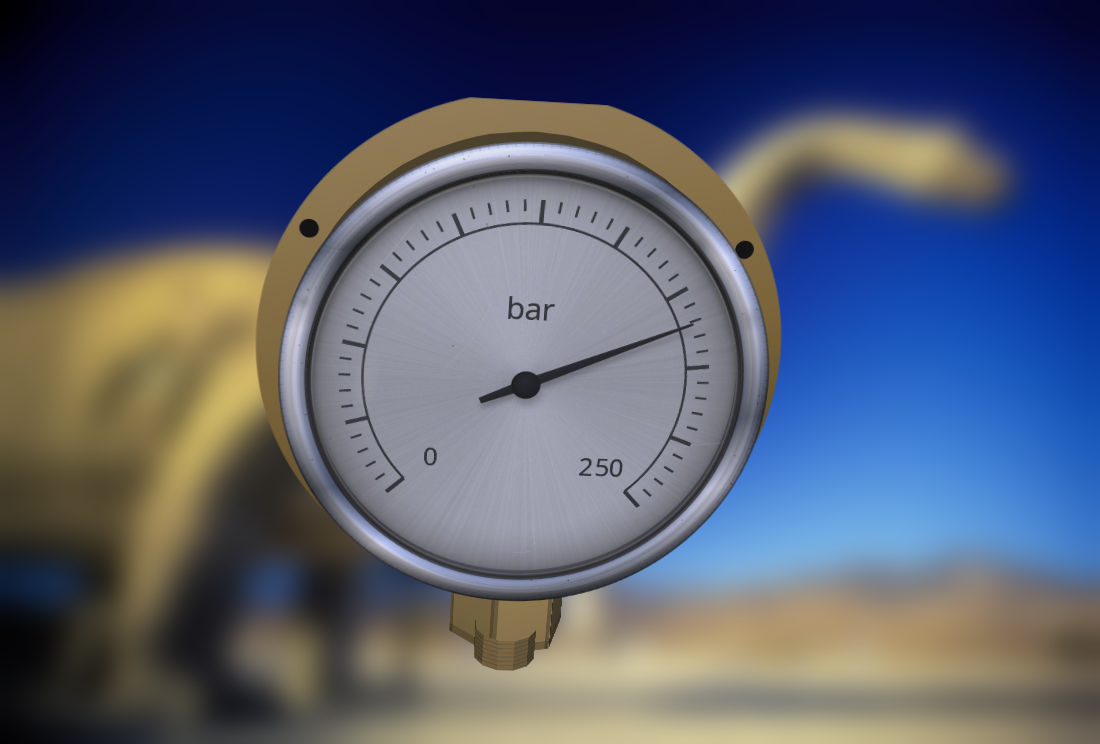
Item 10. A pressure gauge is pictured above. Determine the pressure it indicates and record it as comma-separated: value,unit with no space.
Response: 185,bar
